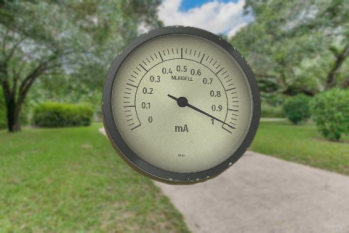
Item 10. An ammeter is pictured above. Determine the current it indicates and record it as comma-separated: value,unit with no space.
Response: 0.98,mA
